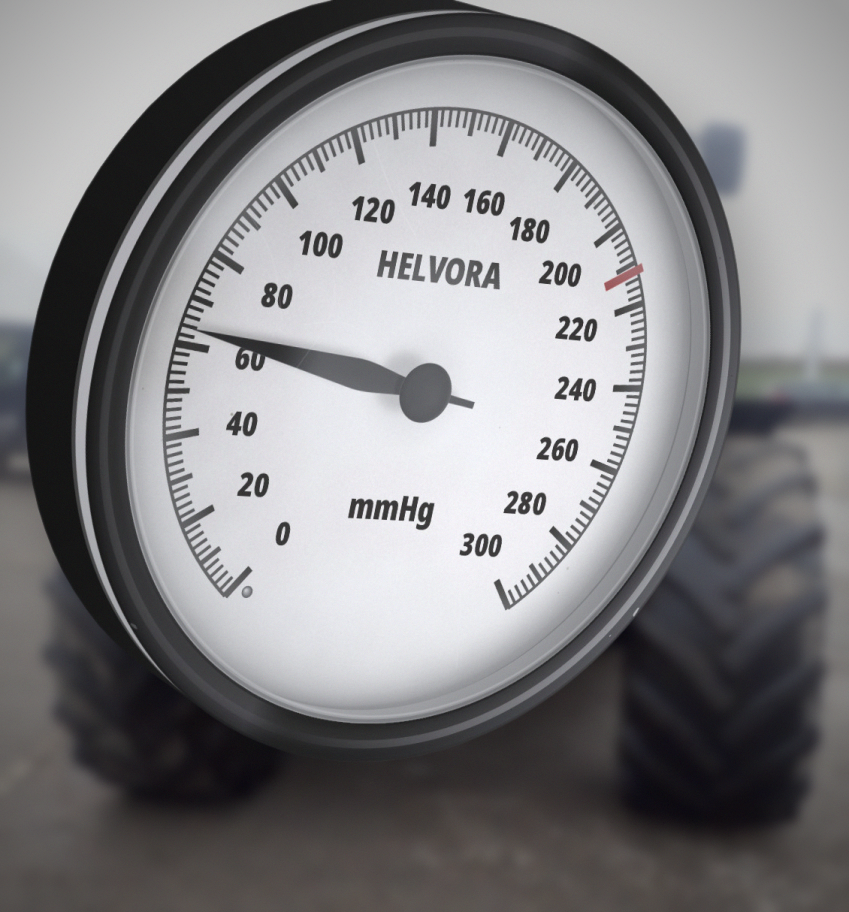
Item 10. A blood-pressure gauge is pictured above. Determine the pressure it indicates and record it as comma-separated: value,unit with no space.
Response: 64,mmHg
